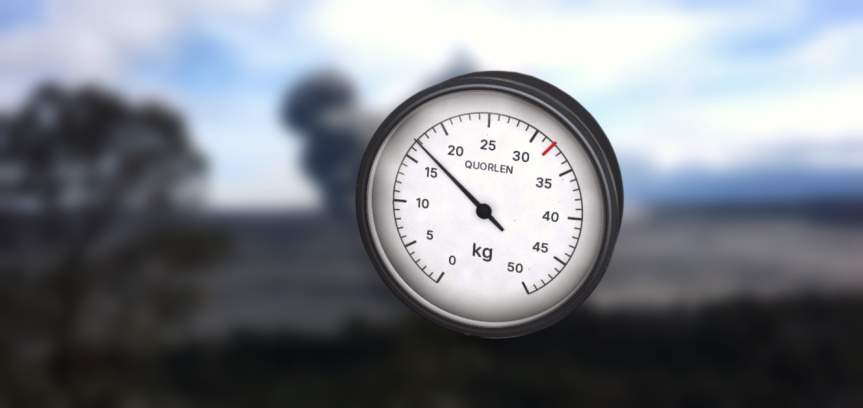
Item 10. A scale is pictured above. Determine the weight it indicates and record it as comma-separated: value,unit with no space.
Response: 17,kg
